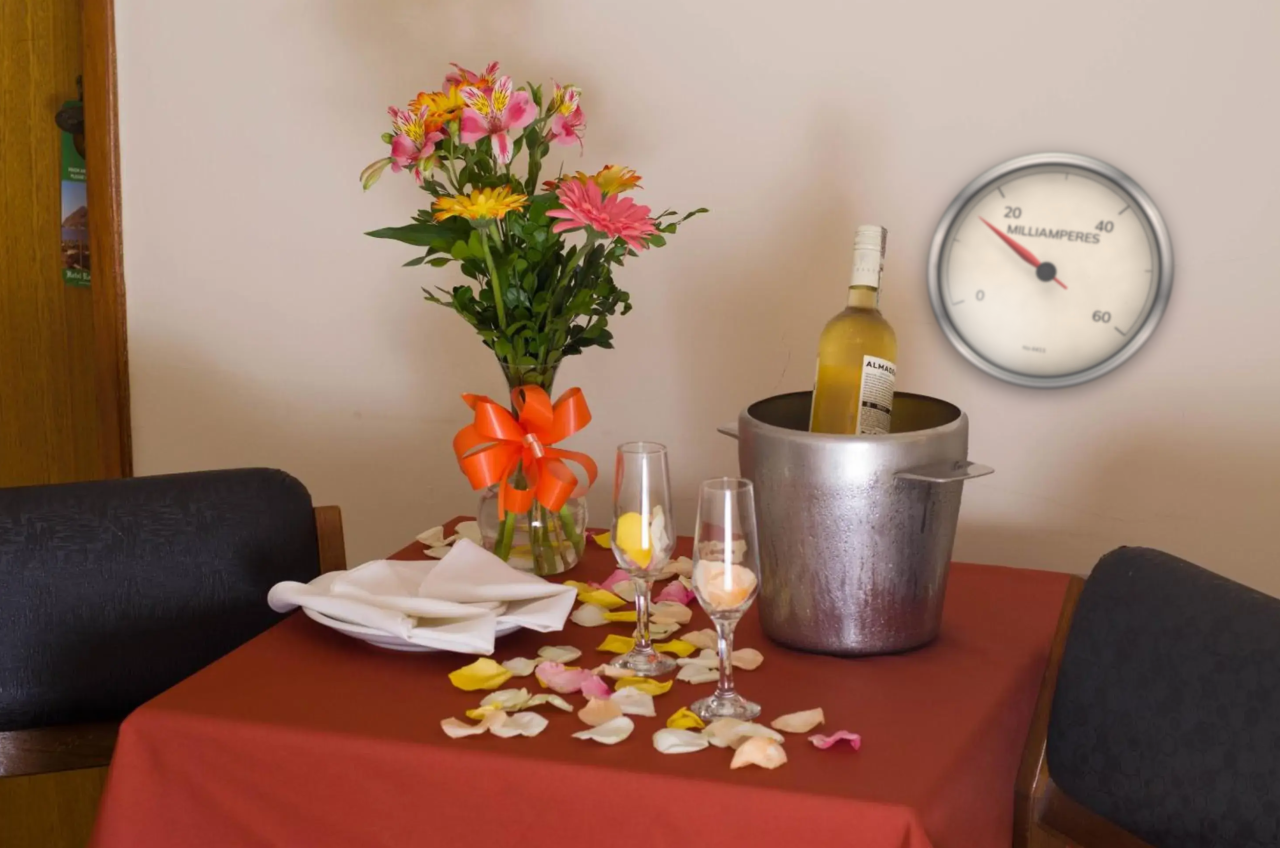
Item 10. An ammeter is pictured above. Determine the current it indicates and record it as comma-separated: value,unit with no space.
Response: 15,mA
